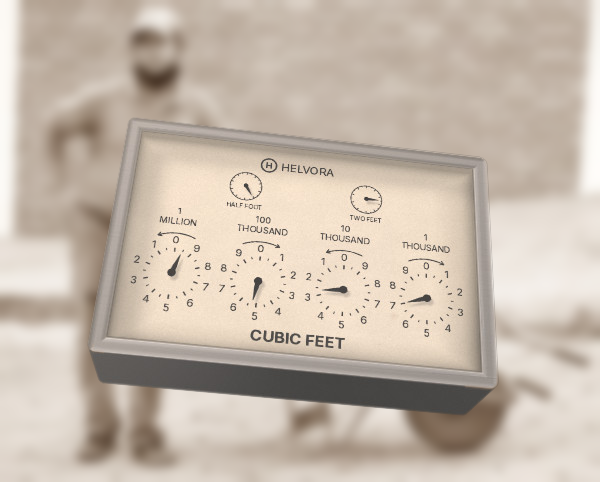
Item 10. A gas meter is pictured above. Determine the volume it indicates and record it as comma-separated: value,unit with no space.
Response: 952700,ft³
